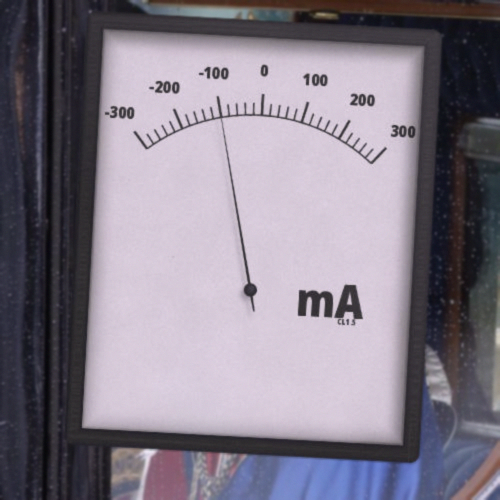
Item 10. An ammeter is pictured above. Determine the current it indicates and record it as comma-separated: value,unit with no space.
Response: -100,mA
